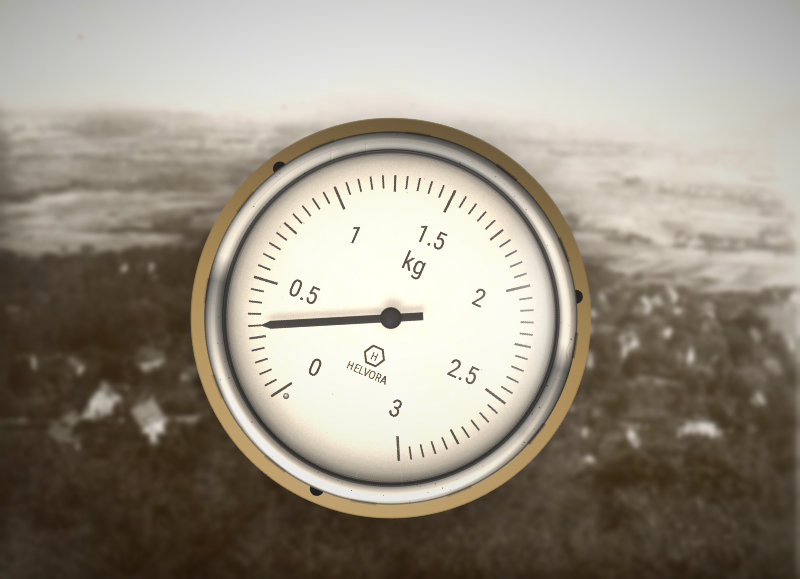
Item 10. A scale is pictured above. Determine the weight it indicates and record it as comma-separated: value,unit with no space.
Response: 0.3,kg
